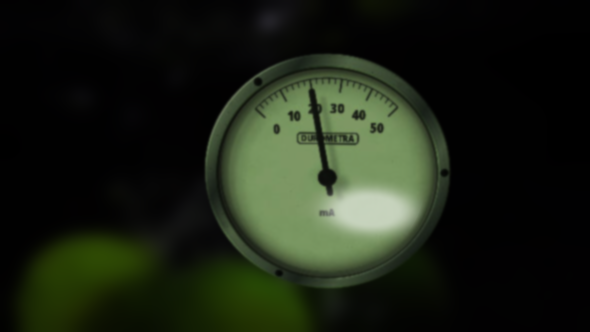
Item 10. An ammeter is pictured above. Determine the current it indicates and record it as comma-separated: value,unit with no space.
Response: 20,mA
